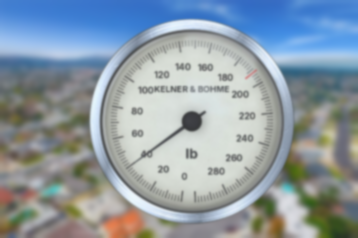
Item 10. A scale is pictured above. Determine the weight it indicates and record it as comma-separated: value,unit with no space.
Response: 40,lb
